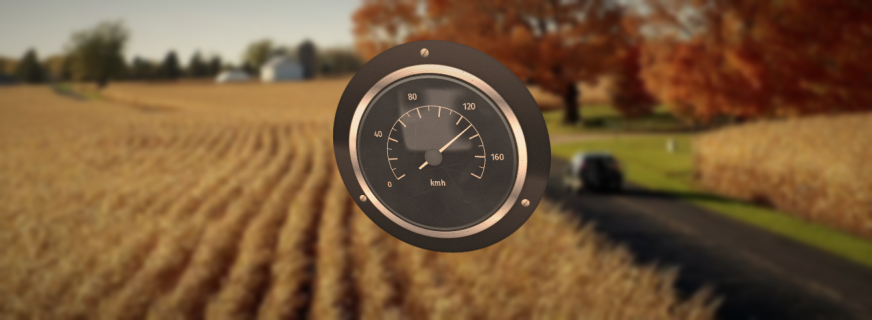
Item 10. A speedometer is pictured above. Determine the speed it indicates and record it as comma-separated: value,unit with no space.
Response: 130,km/h
